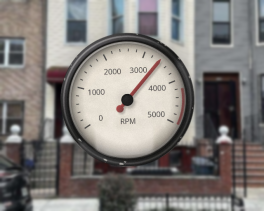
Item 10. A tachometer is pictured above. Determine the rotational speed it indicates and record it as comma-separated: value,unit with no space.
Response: 3400,rpm
